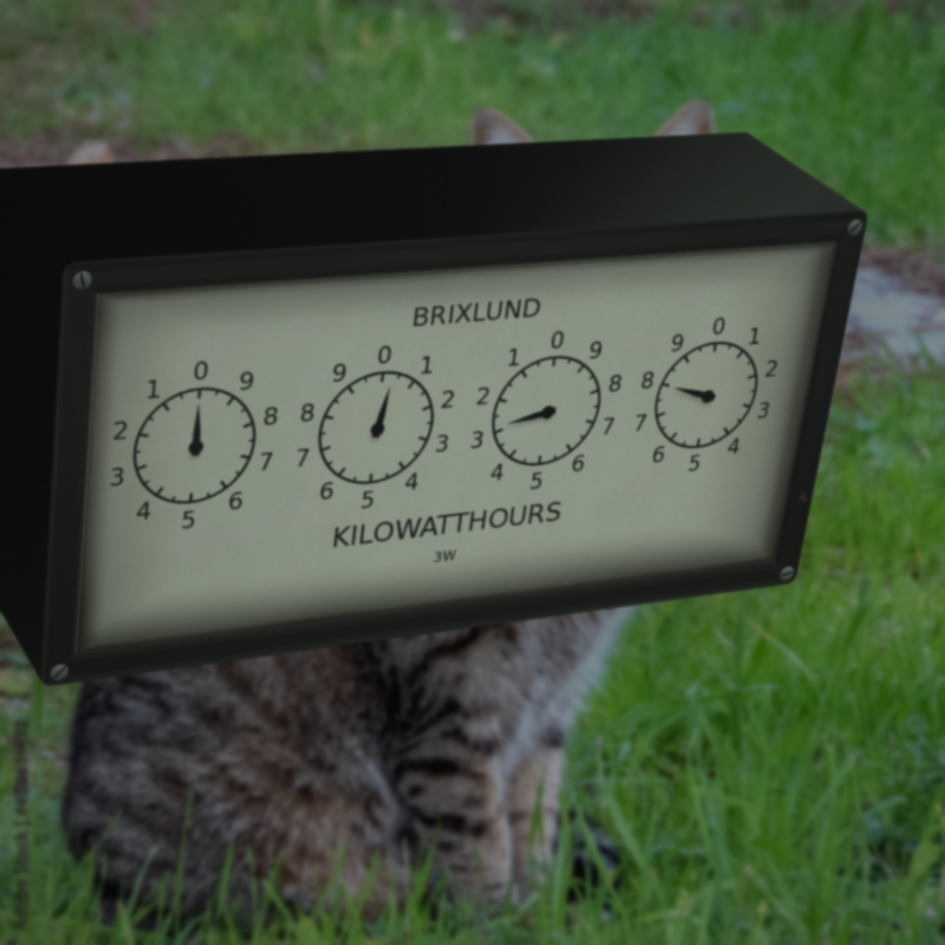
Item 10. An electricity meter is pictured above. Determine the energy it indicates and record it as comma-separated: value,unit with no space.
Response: 28,kWh
